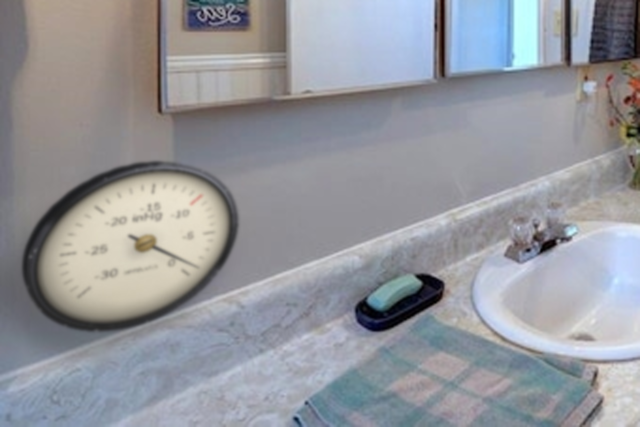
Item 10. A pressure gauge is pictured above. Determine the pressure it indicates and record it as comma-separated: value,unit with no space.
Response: -1,inHg
